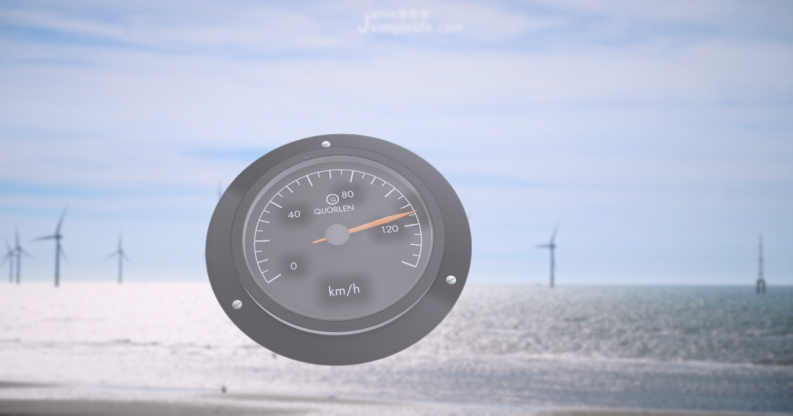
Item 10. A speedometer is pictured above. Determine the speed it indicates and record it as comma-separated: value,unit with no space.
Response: 115,km/h
